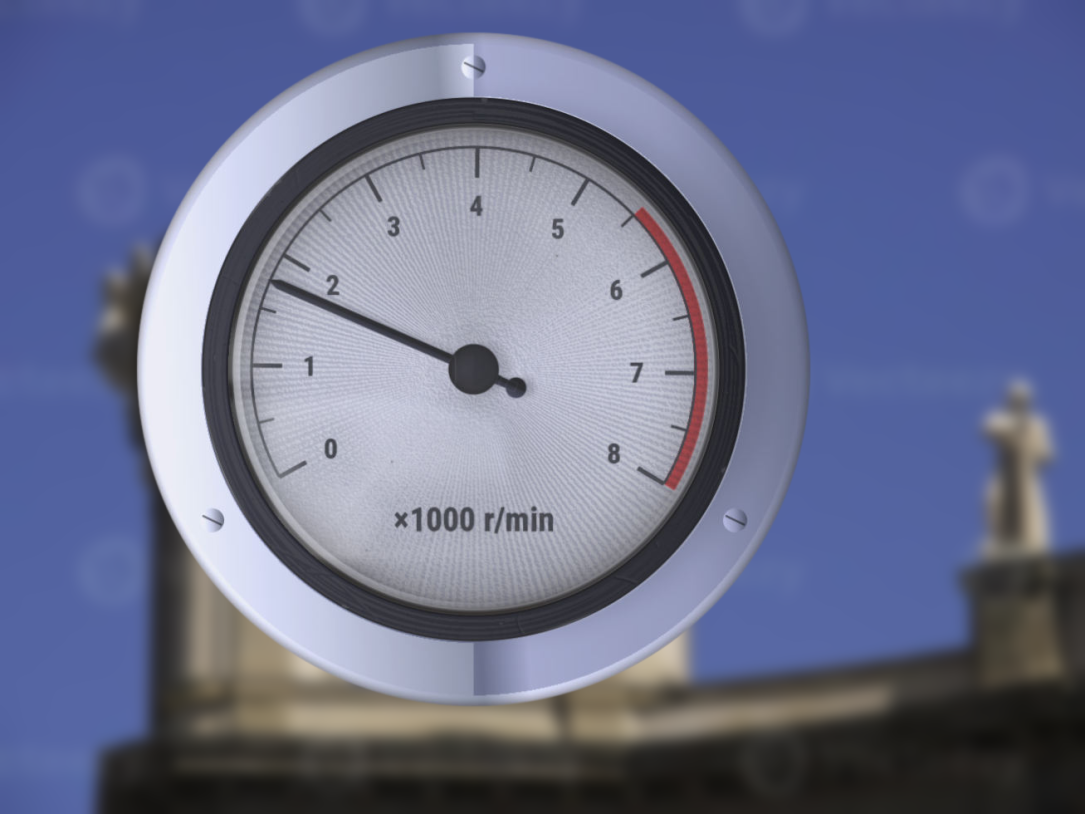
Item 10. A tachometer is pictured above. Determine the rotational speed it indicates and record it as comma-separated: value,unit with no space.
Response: 1750,rpm
